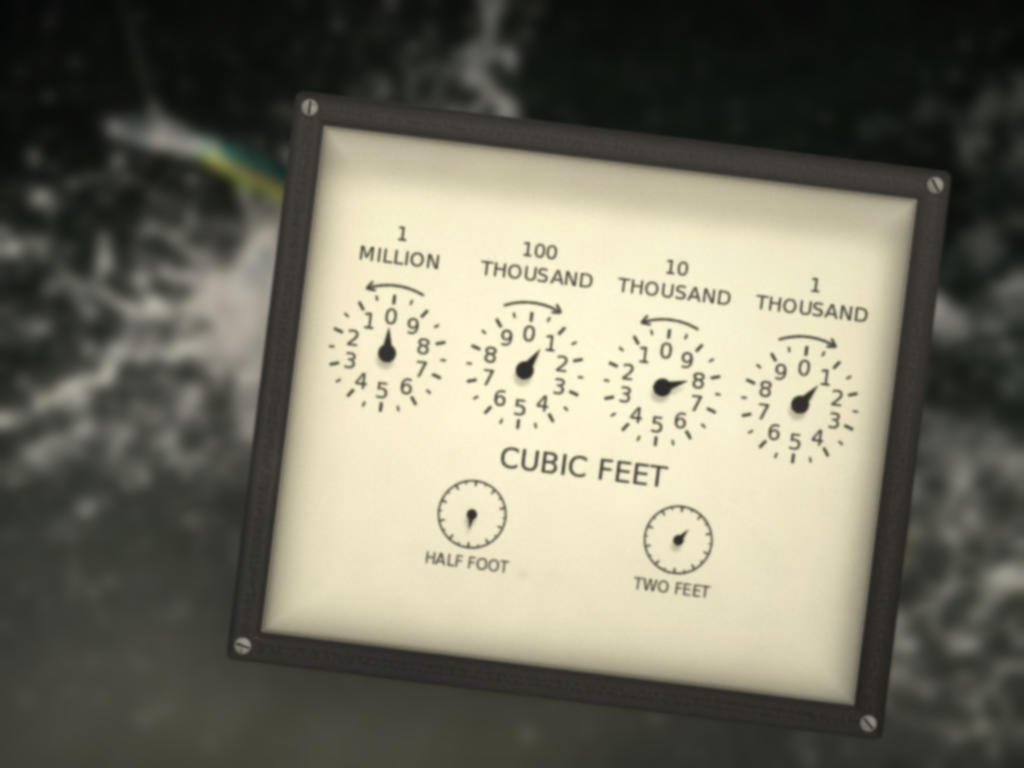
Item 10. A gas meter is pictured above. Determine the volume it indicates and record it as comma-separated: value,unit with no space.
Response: 8100,ft³
